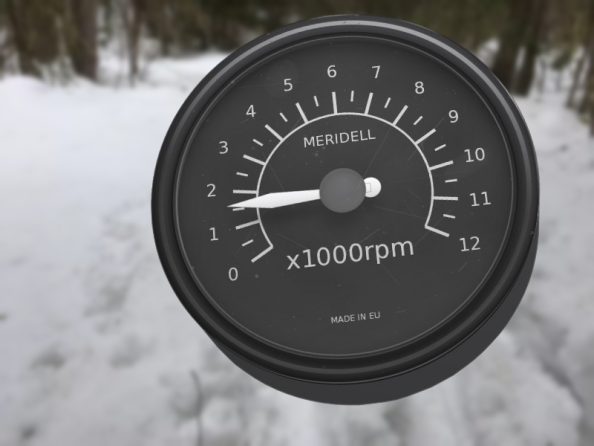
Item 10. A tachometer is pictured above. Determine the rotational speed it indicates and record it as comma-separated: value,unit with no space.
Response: 1500,rpm
